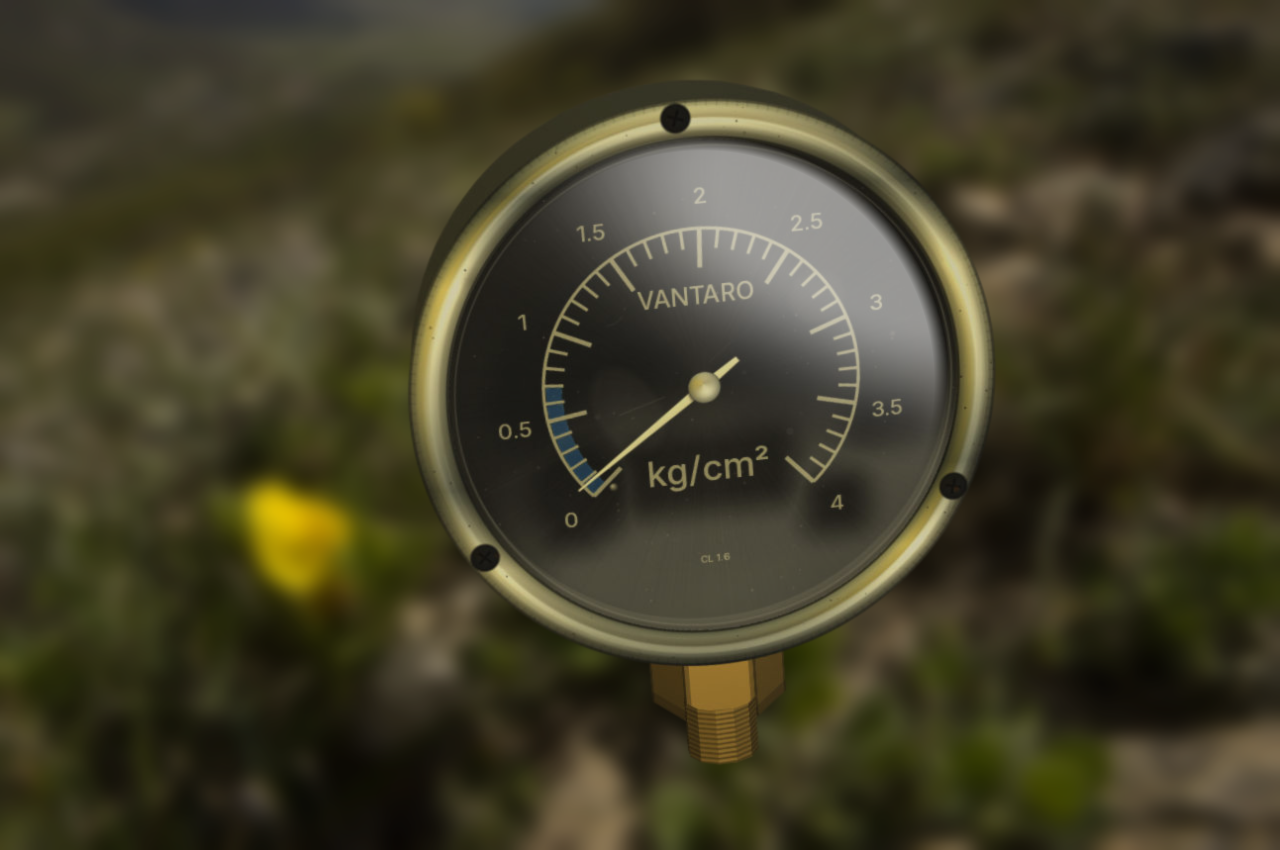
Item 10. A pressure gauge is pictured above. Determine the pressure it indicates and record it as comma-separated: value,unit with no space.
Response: 0.1,kg/cm²
